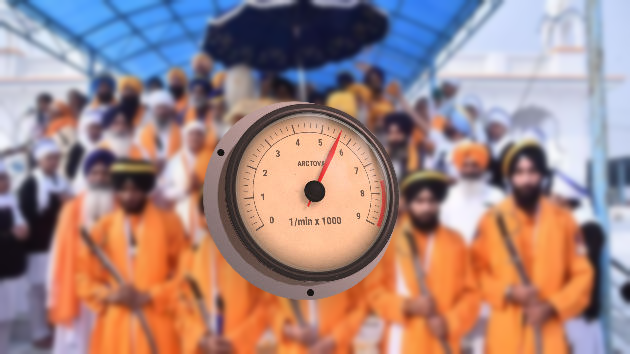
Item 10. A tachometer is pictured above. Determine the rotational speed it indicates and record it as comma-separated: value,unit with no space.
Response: 5600,rpm
